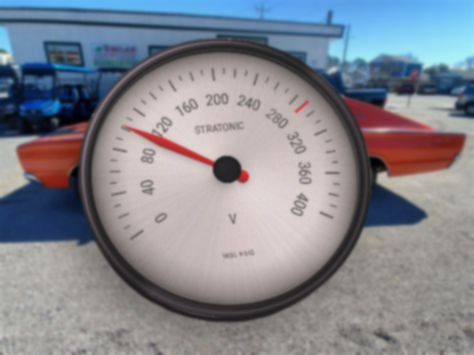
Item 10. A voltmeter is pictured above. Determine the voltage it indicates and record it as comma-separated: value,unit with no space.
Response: 100,V
